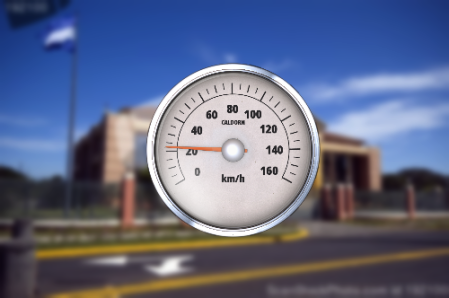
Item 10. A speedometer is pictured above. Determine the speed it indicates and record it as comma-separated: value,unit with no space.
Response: 22.5,km/h
